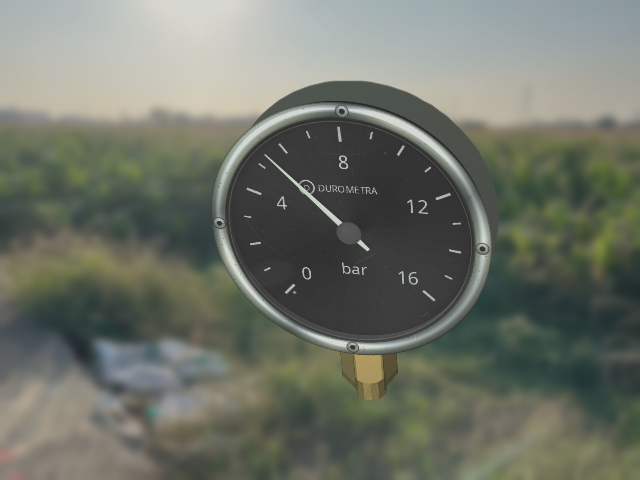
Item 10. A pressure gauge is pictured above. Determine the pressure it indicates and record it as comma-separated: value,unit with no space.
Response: 5.5,bar
